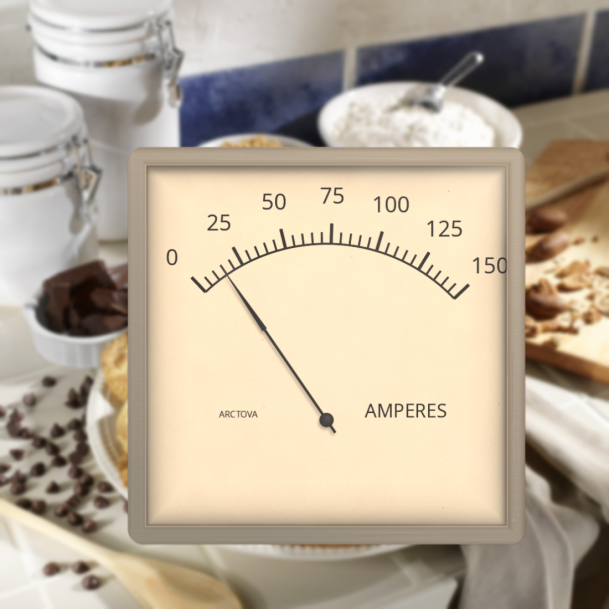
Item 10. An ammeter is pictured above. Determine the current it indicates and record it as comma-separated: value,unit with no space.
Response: 15,A
